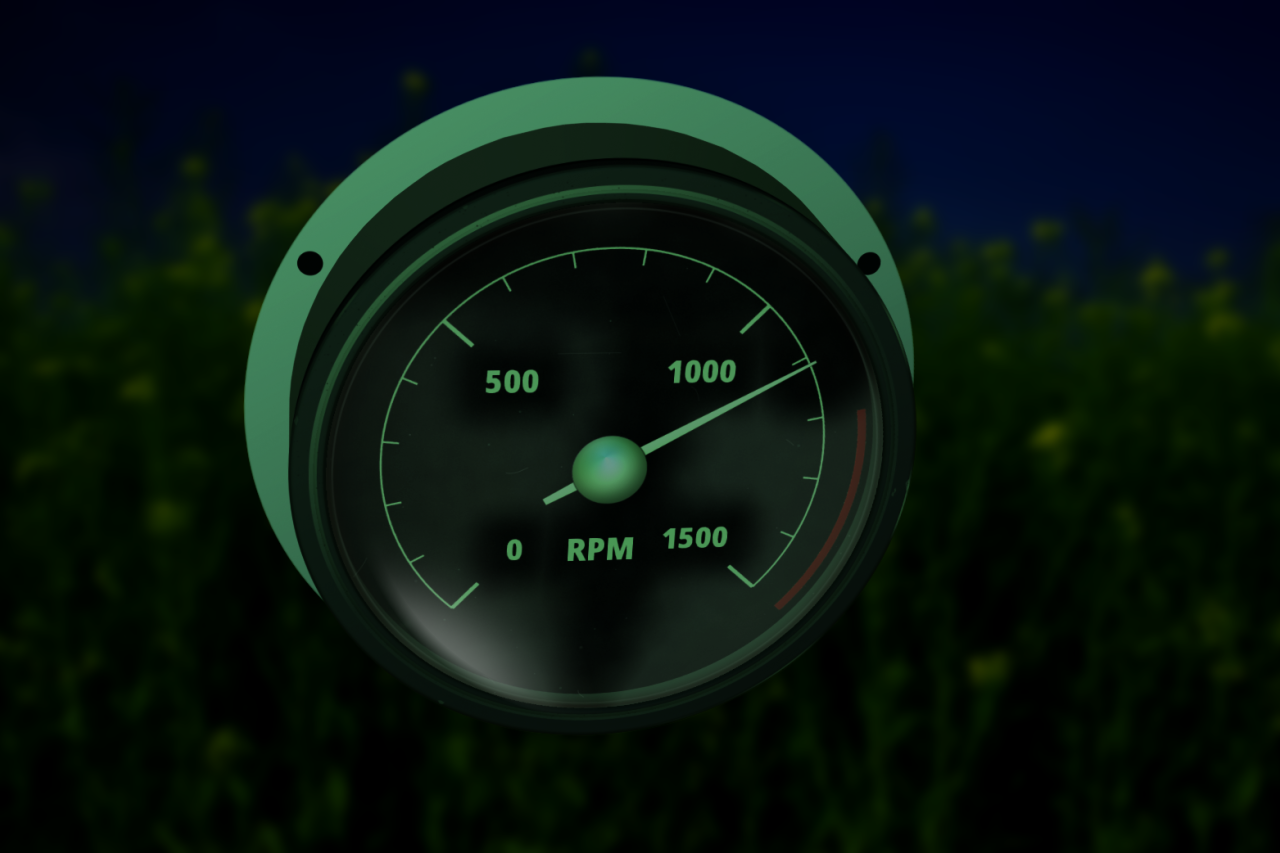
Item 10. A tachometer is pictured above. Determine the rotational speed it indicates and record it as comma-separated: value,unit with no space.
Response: 1100,rpm
